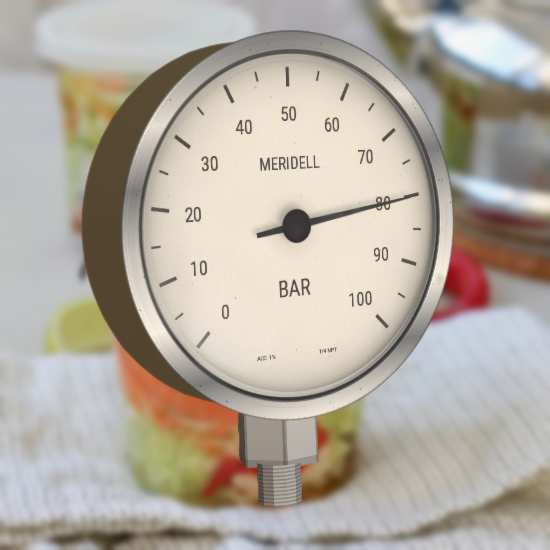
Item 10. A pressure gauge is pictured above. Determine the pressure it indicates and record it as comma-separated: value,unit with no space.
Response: 80,bar
